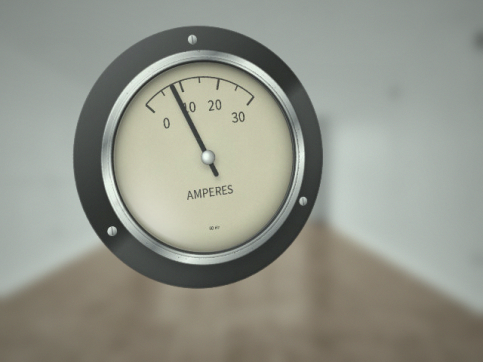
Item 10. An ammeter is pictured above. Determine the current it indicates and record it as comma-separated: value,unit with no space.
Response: 7.5,A
